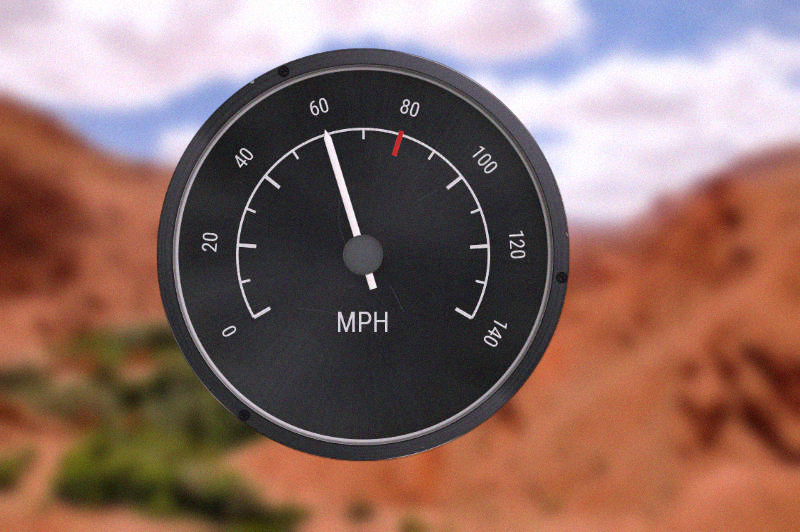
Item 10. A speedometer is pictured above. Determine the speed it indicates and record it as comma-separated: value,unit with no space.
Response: 60,mph
